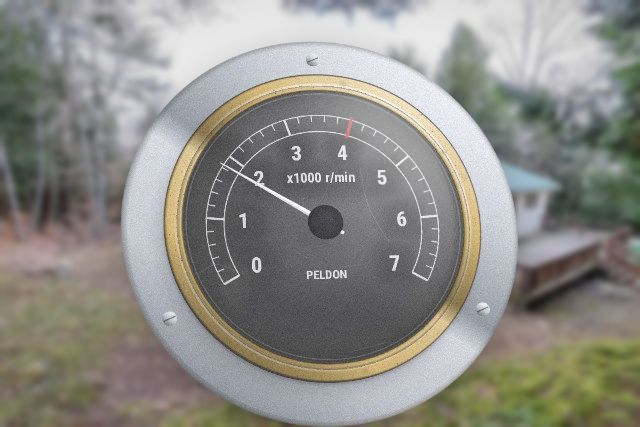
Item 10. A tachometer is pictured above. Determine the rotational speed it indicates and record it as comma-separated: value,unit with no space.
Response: 1800,rpm
